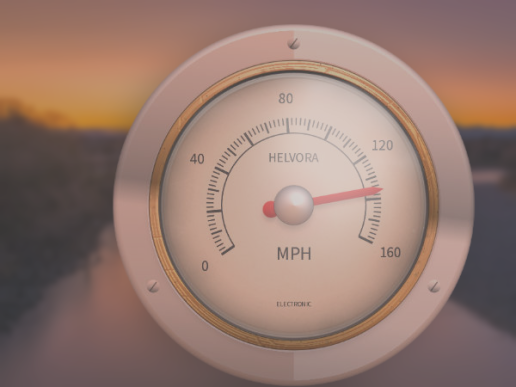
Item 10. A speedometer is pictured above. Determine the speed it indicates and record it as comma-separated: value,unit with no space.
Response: 136,mph
